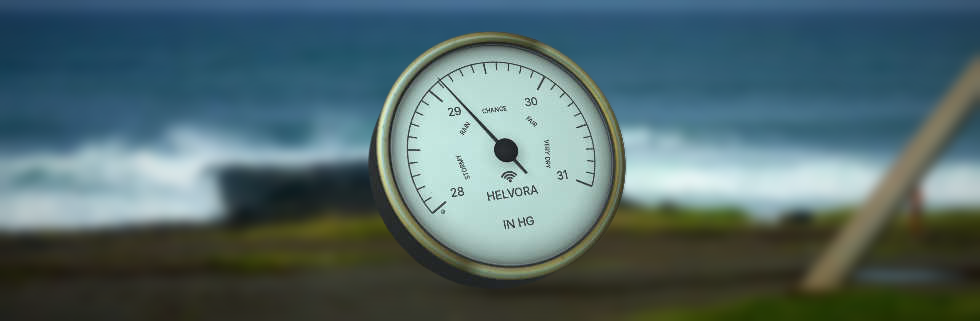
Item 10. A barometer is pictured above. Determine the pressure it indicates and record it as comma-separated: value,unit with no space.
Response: 29.1,inHg
